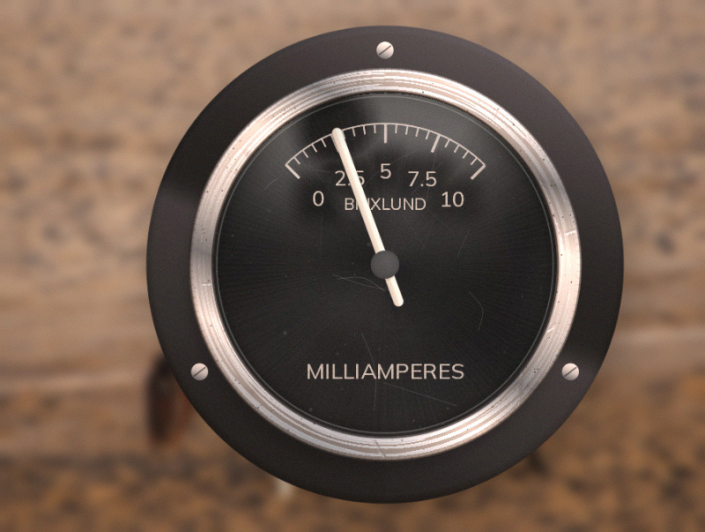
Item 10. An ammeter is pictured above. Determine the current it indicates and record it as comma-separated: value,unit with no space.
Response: 2.75,mA
